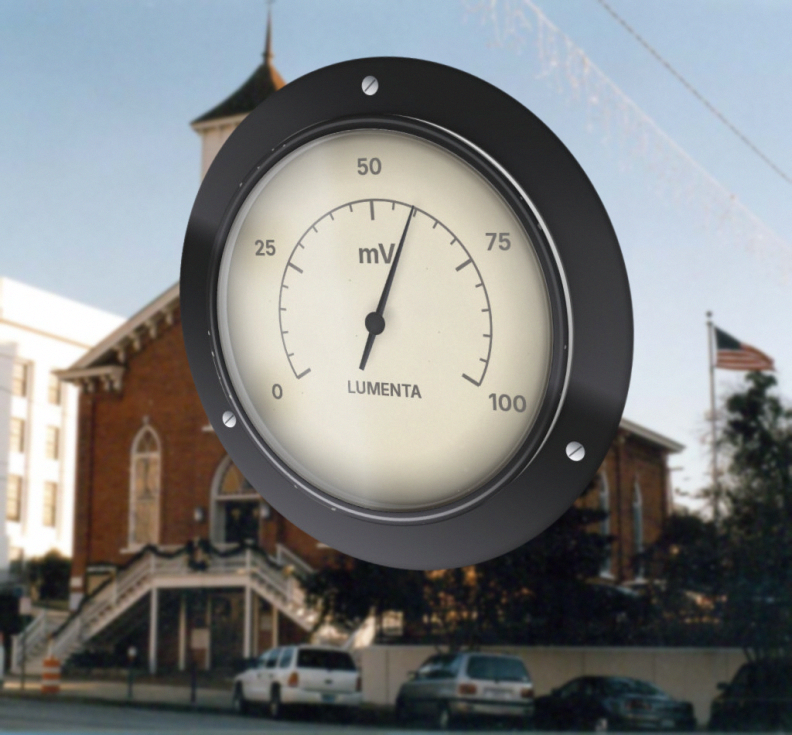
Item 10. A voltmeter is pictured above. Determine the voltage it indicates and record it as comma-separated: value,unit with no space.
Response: 60,mV
